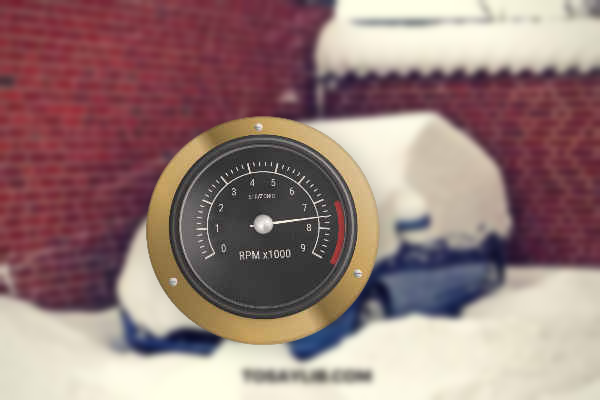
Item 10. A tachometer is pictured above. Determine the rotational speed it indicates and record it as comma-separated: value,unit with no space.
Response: 7600,rpm
